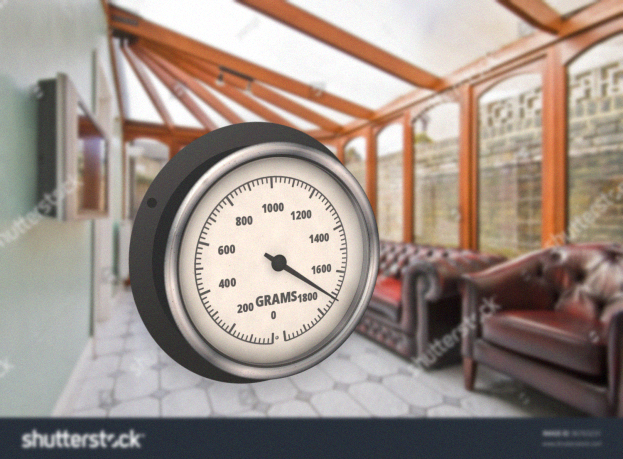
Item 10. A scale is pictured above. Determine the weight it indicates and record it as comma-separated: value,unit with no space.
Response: 1720,g
